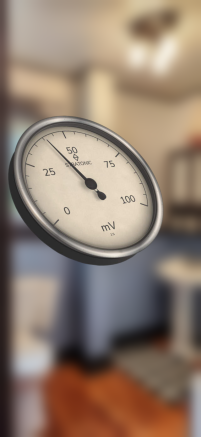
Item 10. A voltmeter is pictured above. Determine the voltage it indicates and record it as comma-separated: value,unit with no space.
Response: 40,mV
